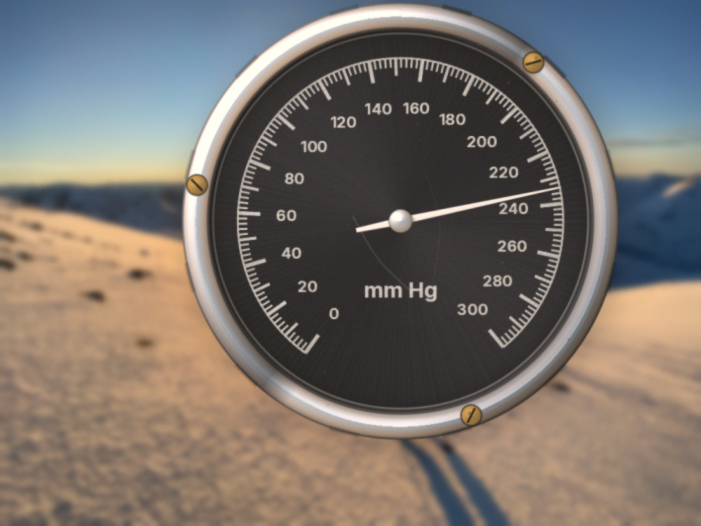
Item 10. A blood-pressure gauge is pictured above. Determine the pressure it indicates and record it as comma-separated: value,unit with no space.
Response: 234,mmHg
